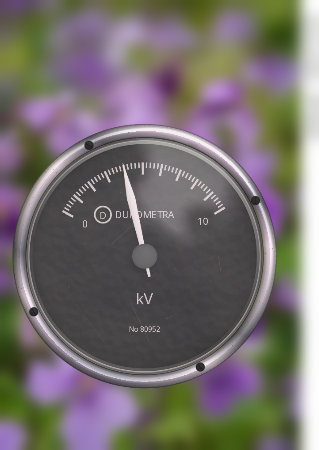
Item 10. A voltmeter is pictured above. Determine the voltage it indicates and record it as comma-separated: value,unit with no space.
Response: 4,kV
